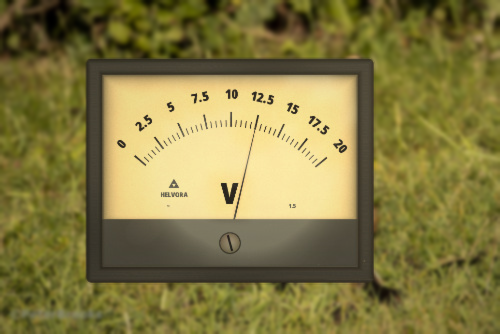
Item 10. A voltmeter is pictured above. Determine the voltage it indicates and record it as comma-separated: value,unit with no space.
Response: 12.5,V
